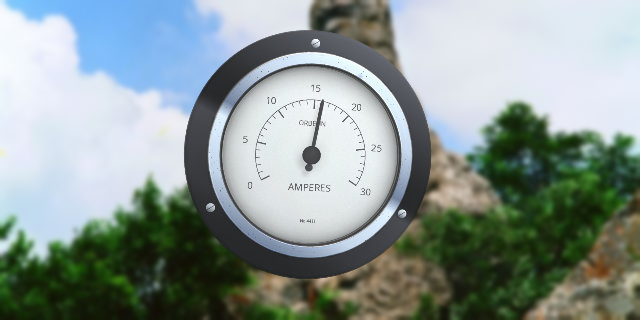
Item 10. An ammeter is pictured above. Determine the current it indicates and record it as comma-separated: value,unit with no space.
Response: 16,A
